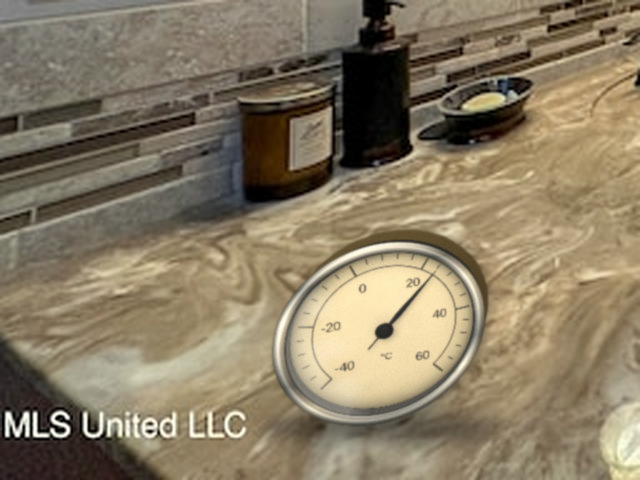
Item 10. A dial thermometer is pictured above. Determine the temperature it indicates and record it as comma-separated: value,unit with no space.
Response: 24,°C
